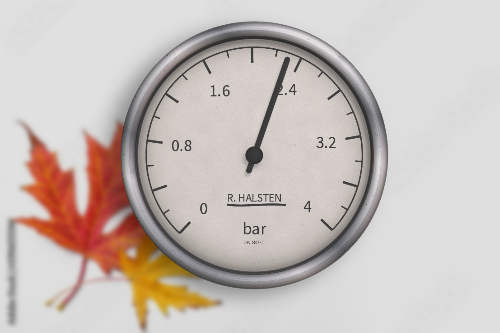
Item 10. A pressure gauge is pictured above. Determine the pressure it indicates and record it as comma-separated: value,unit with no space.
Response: 2.3,bar
